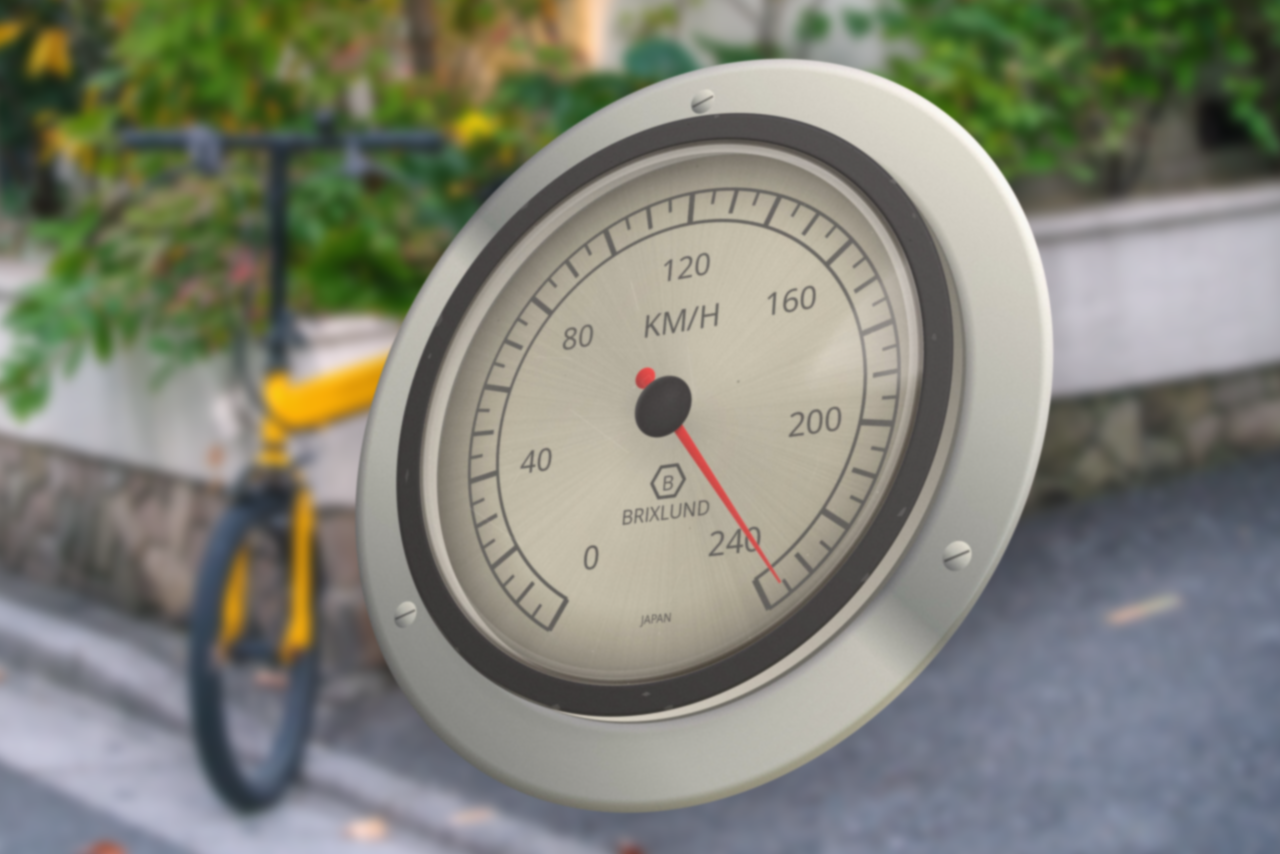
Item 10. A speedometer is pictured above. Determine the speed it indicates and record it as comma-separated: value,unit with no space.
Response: 235,km/h
